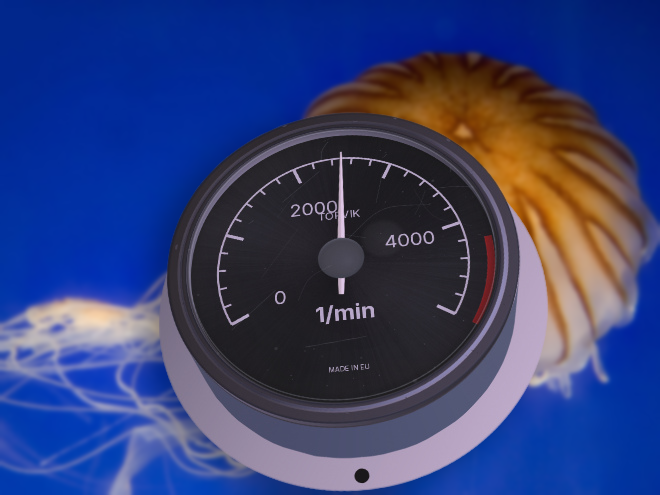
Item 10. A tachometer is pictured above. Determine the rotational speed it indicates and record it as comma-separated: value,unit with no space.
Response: 2500,rpm
